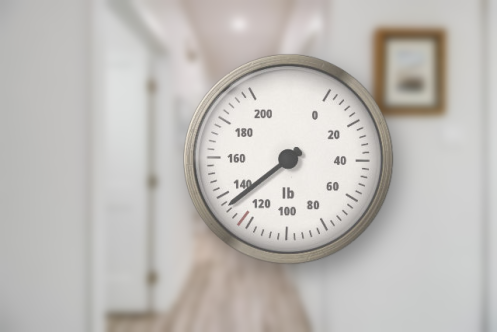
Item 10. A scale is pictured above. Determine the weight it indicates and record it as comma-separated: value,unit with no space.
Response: 134,lb
